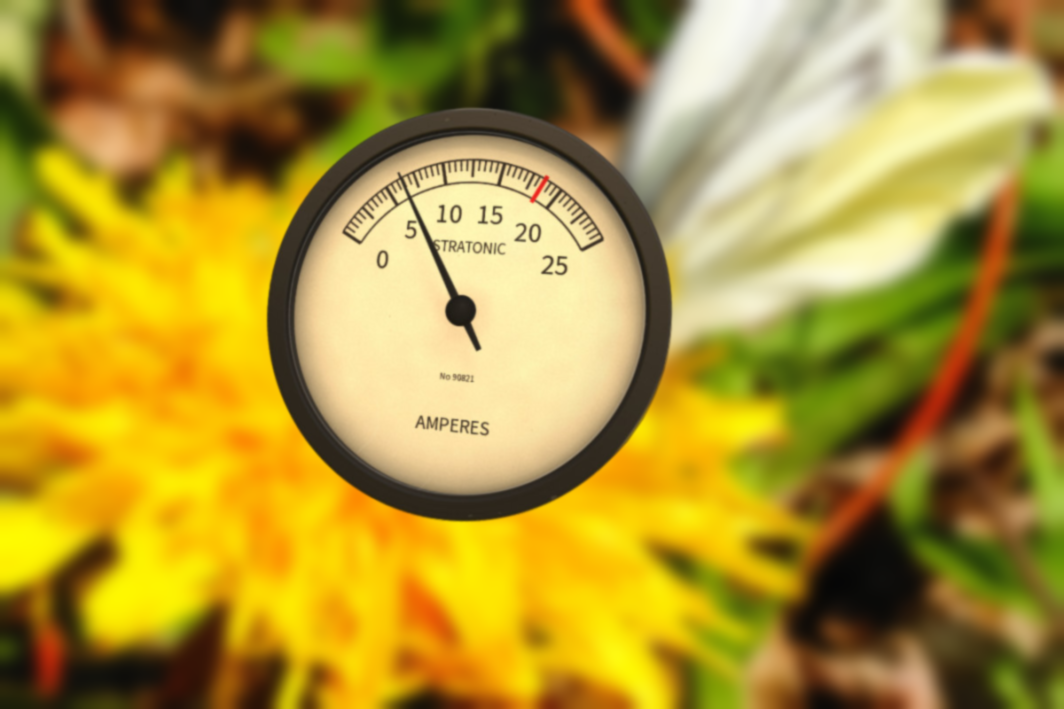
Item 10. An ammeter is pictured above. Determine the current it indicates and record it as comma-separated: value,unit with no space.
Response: 6.5,A
